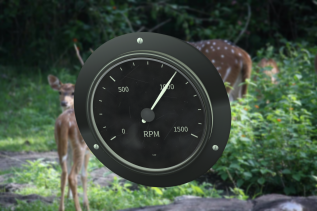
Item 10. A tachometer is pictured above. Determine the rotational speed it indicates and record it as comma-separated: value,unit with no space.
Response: 1000,rpm
